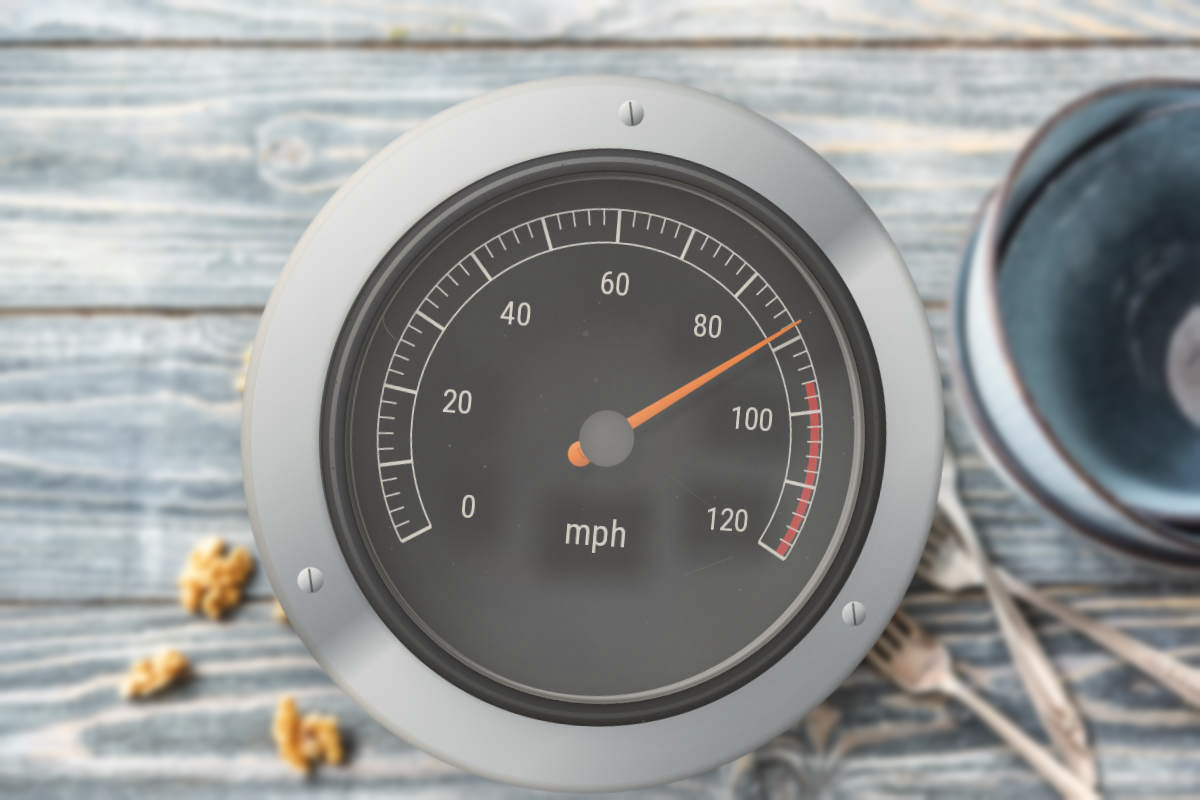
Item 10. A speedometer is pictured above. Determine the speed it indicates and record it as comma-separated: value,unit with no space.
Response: 88,mph
